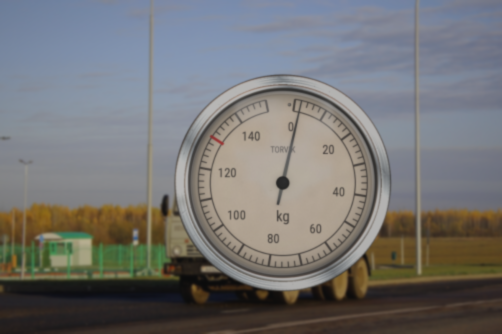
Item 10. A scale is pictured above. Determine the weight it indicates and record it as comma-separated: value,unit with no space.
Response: 2,kg
